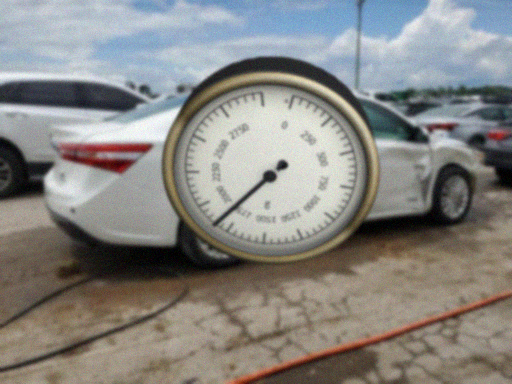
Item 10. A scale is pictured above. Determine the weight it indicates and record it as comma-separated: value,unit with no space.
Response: 1850,g
